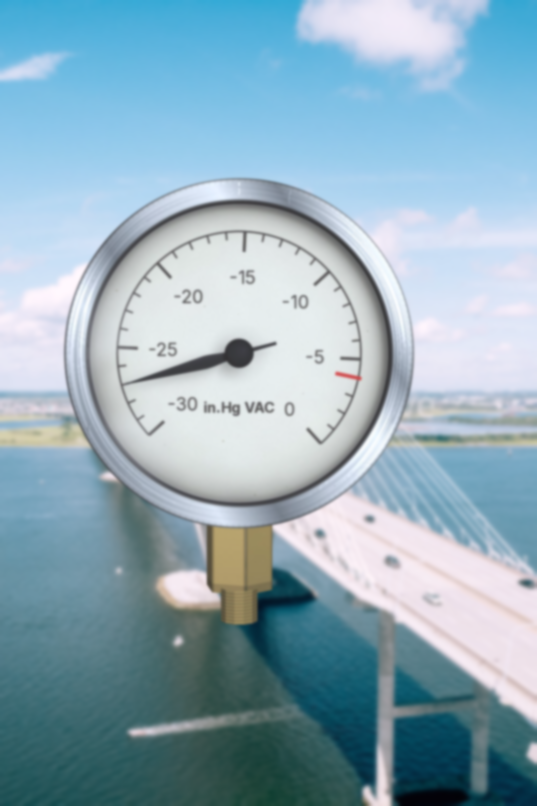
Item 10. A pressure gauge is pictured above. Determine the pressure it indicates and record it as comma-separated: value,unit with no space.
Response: -27,inHg
